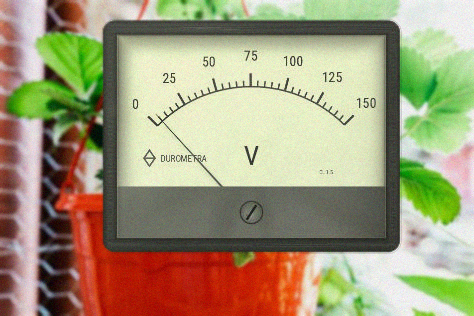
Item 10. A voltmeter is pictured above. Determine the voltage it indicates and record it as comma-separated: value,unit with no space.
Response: 5,V
